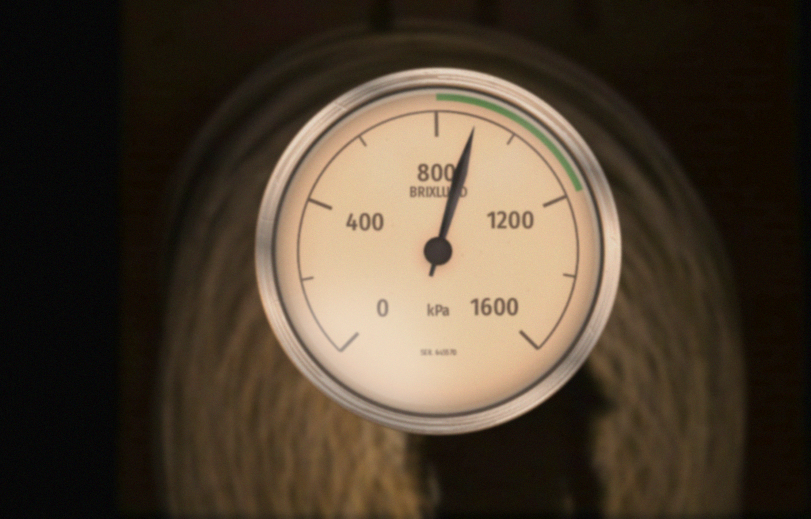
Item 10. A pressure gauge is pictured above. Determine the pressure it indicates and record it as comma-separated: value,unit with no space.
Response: 900,kPa
